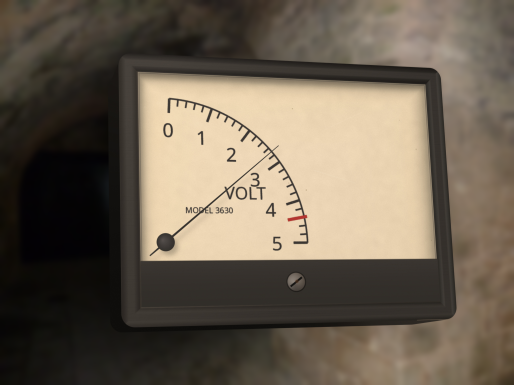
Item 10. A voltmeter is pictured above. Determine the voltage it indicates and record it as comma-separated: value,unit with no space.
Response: 2.7,V
